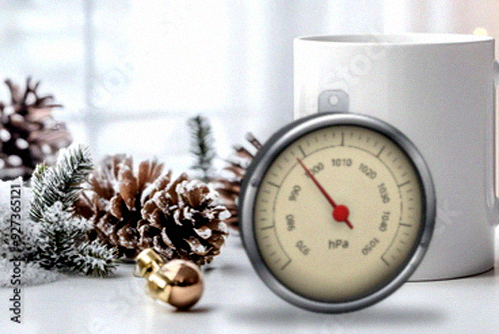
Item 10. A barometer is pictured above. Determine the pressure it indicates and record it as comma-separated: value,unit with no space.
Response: 998,hPa
